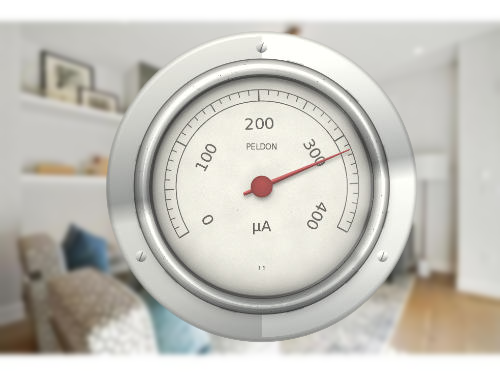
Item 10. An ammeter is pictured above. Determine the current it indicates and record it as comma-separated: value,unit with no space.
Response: 315,µA
